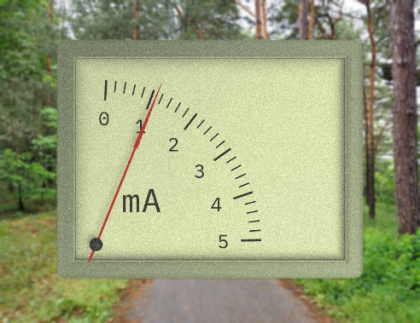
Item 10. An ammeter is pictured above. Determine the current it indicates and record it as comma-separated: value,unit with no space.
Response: 1.1,mA
